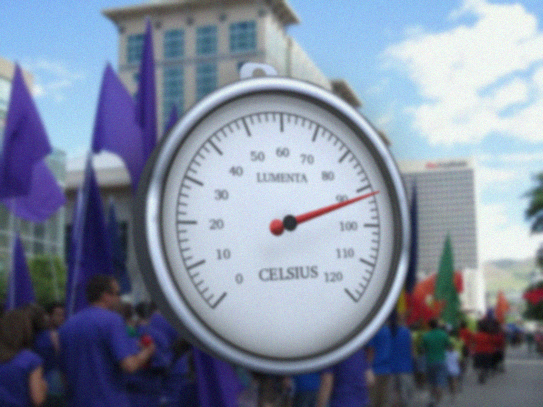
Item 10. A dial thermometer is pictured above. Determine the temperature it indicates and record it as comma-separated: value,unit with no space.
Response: 92,°C
